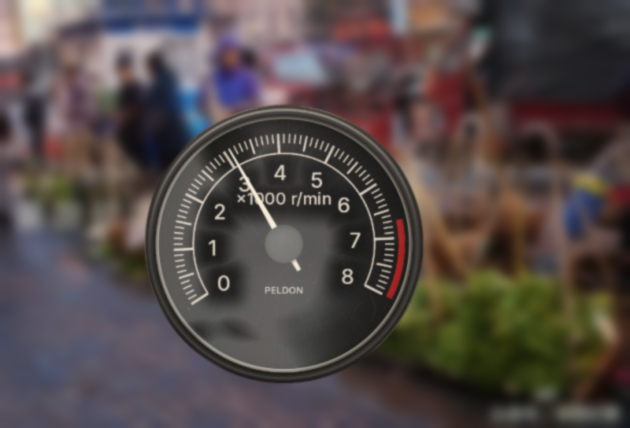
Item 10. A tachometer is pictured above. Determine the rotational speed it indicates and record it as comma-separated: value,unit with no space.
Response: 3100,rpm
